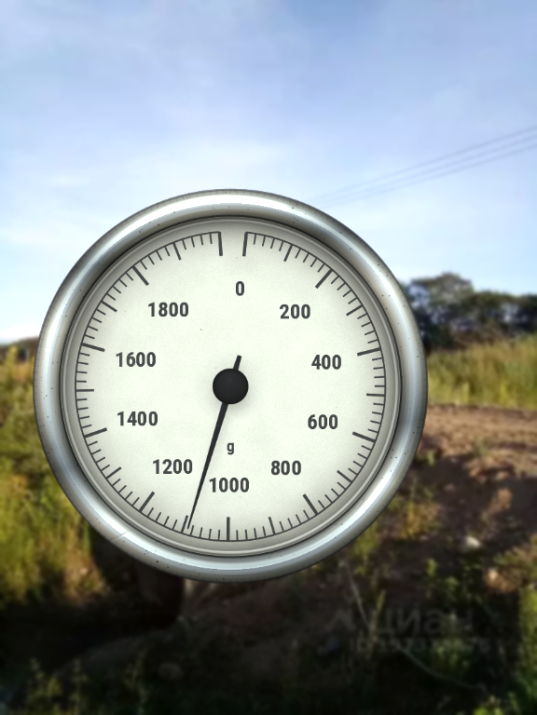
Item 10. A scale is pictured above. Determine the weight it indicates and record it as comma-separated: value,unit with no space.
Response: 1090,g
